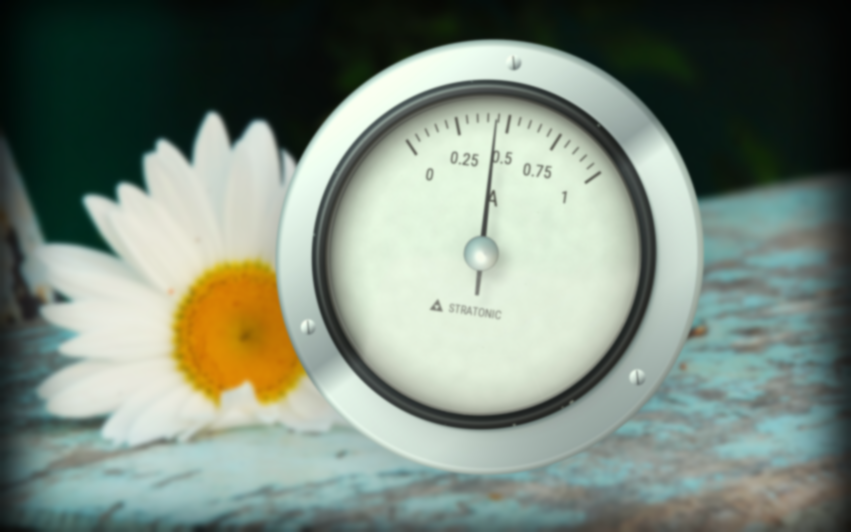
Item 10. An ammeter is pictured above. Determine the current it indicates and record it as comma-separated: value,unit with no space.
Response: 0.45,A
